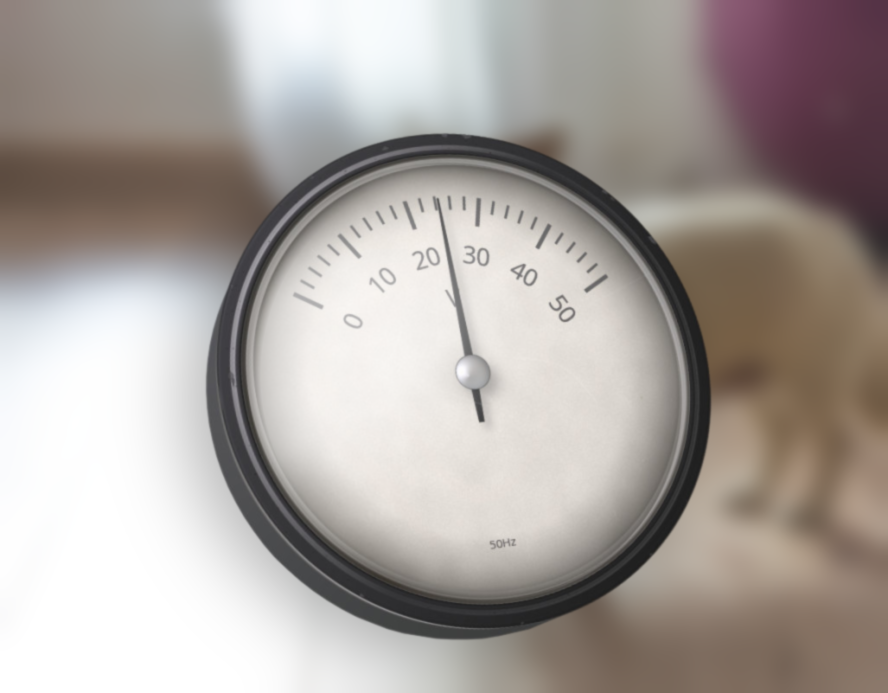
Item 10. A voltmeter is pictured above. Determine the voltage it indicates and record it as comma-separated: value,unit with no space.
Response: 24,V
